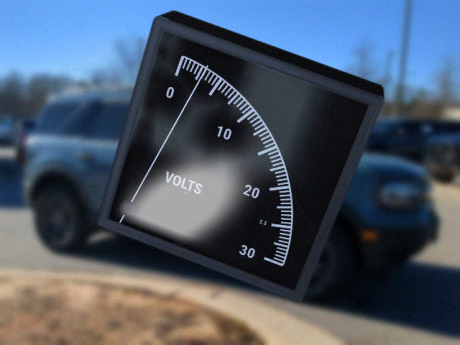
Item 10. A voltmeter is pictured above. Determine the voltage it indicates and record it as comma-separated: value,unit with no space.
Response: 3,V
